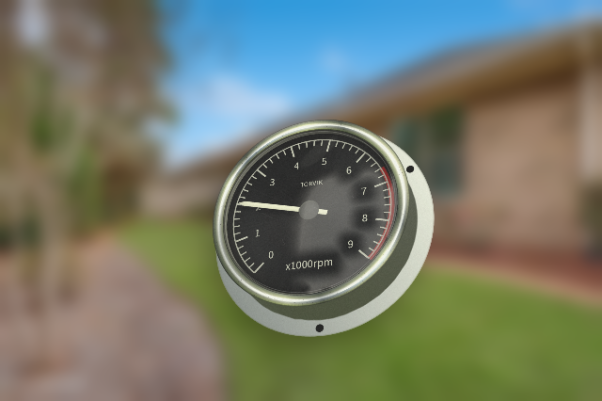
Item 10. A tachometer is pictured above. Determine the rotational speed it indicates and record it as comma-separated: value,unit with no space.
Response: 2000,rpm
